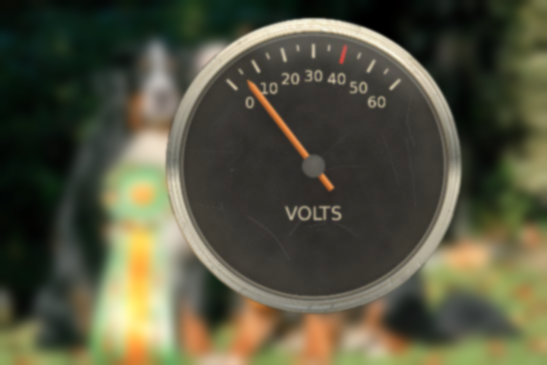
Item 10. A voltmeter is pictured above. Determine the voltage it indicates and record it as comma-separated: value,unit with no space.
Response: 5,V
